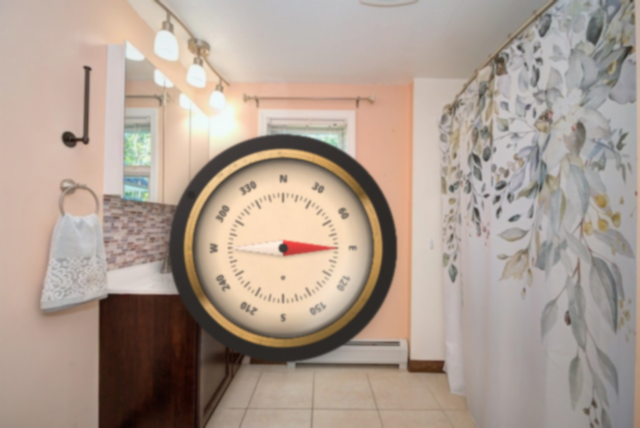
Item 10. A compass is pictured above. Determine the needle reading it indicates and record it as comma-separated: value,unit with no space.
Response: 90,°
